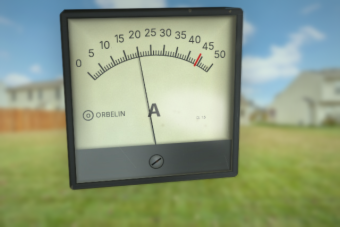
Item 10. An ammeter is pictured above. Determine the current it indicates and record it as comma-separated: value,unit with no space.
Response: 20,A
